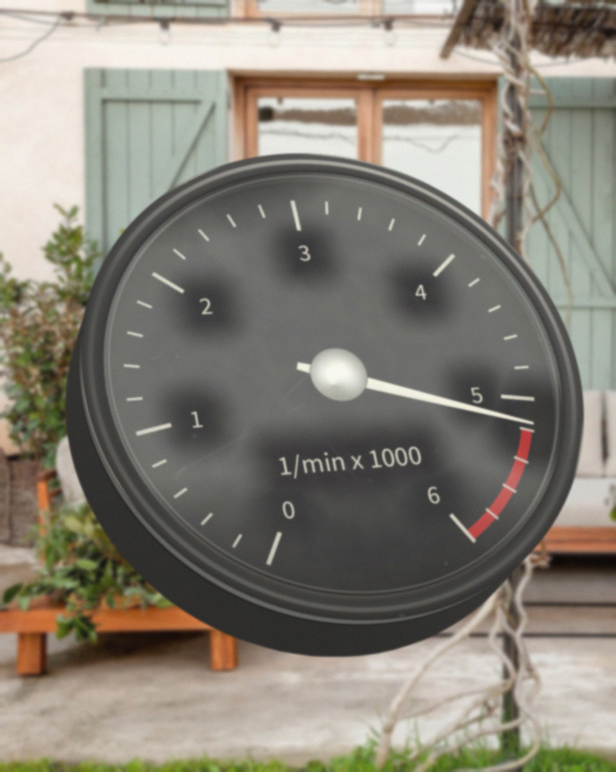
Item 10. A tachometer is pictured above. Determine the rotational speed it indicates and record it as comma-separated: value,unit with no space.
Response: 5200,rpm
